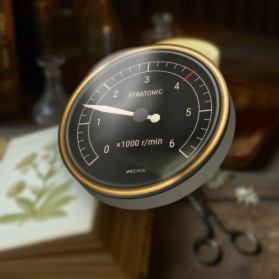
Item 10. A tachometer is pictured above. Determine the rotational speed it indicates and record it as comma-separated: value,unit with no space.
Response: 1400,rpm
